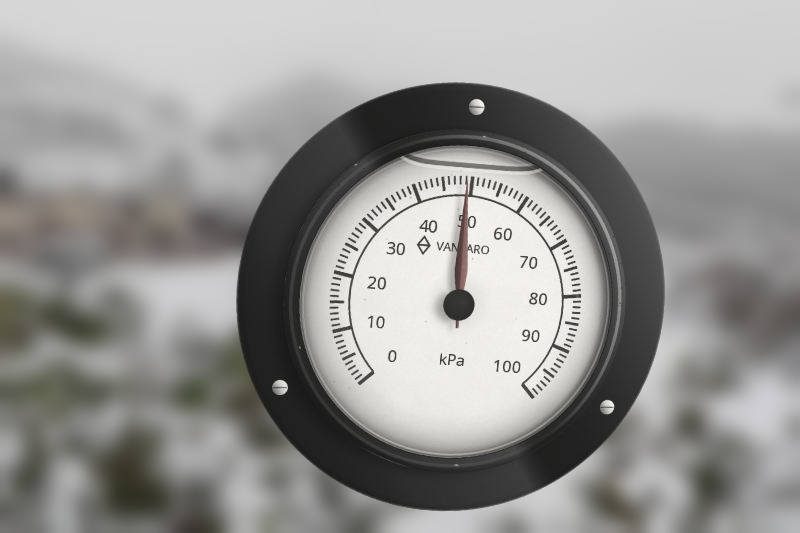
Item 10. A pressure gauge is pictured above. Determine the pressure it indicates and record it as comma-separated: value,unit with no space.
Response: 49,kPa
